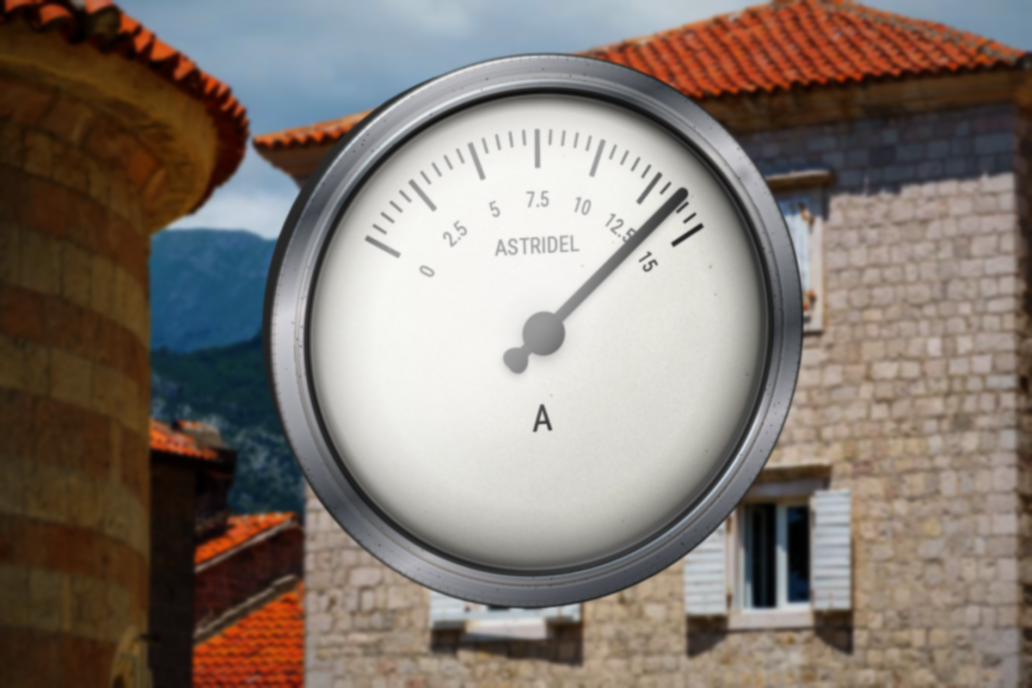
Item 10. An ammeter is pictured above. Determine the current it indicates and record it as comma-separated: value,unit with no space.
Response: 13.5,A
